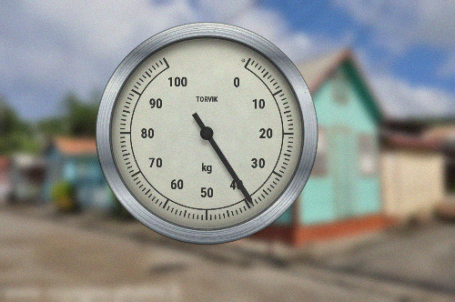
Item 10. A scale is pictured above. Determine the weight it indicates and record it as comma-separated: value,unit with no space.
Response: 39,kg
